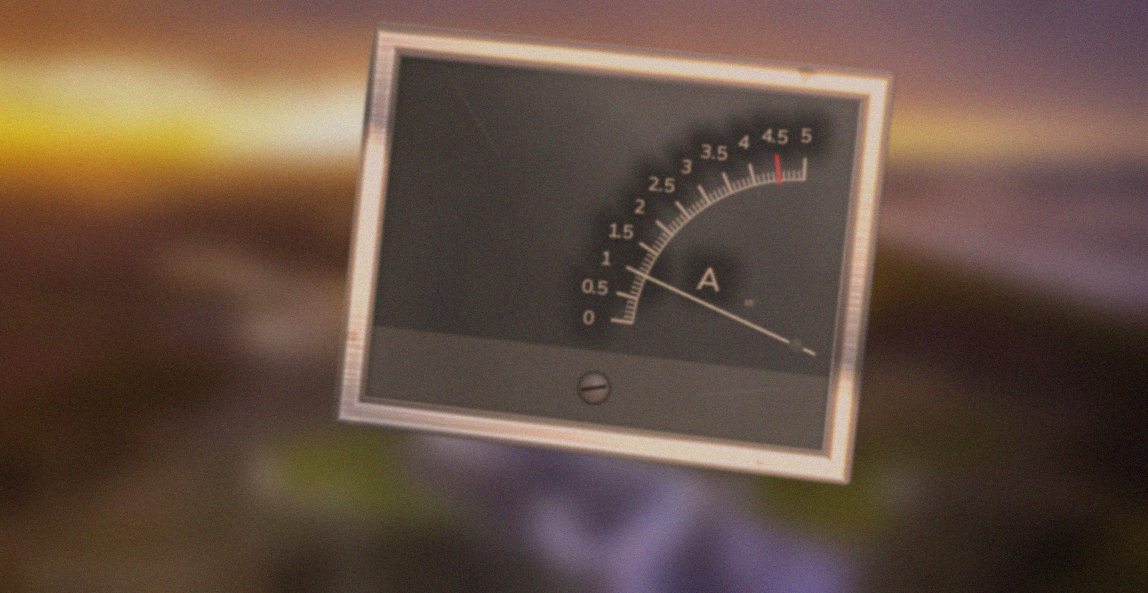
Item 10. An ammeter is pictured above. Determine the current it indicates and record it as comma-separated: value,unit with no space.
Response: 1,A
